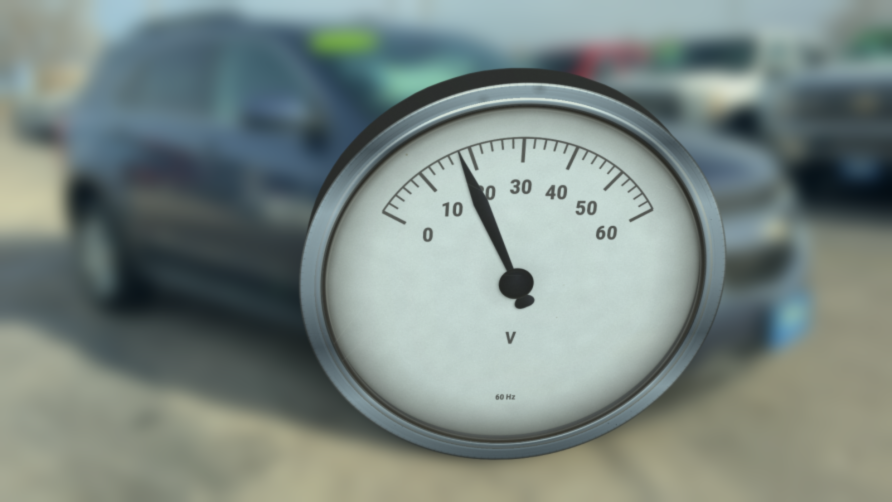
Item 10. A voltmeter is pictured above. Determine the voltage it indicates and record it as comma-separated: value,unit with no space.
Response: 18,V
